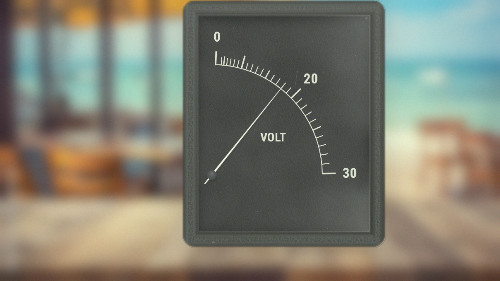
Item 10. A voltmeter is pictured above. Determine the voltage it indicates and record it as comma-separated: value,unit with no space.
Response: 18,V
